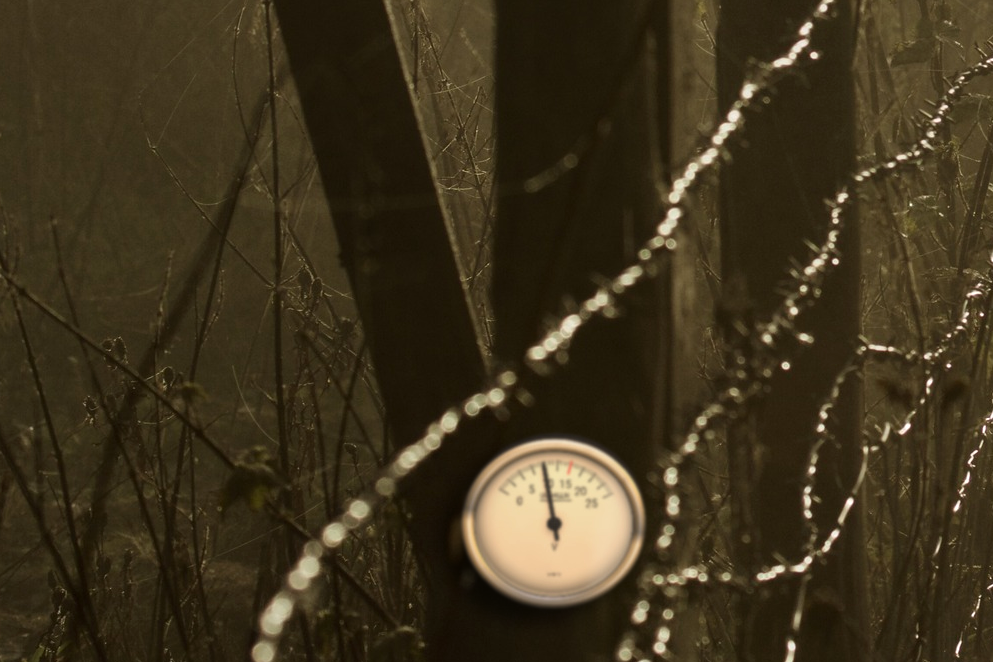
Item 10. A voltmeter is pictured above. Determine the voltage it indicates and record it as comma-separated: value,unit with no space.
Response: 10,V
